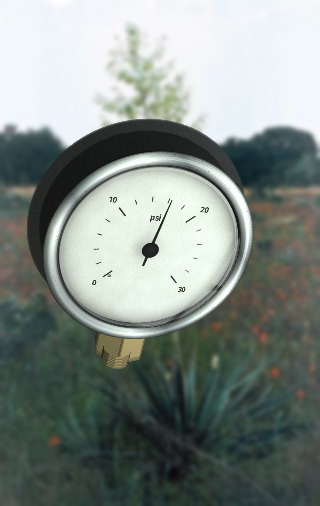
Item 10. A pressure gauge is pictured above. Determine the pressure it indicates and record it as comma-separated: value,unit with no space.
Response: 16,psi
